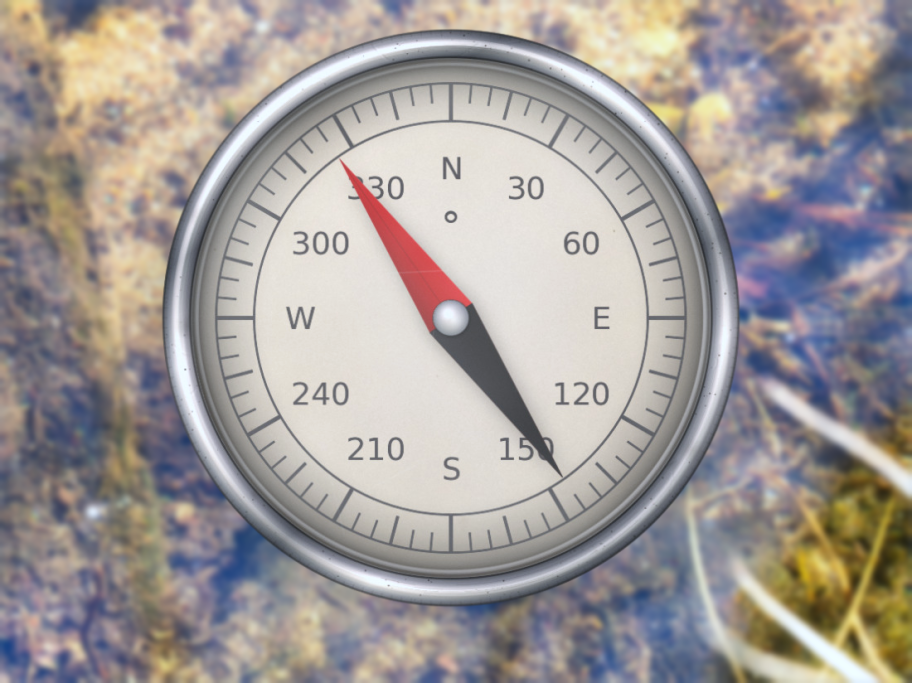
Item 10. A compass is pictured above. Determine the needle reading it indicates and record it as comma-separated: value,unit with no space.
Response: 325,°
